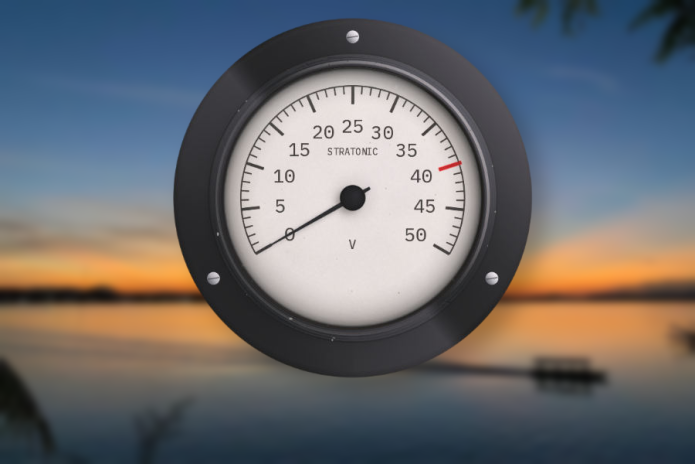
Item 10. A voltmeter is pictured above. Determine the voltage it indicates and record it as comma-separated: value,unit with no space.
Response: 0,V
